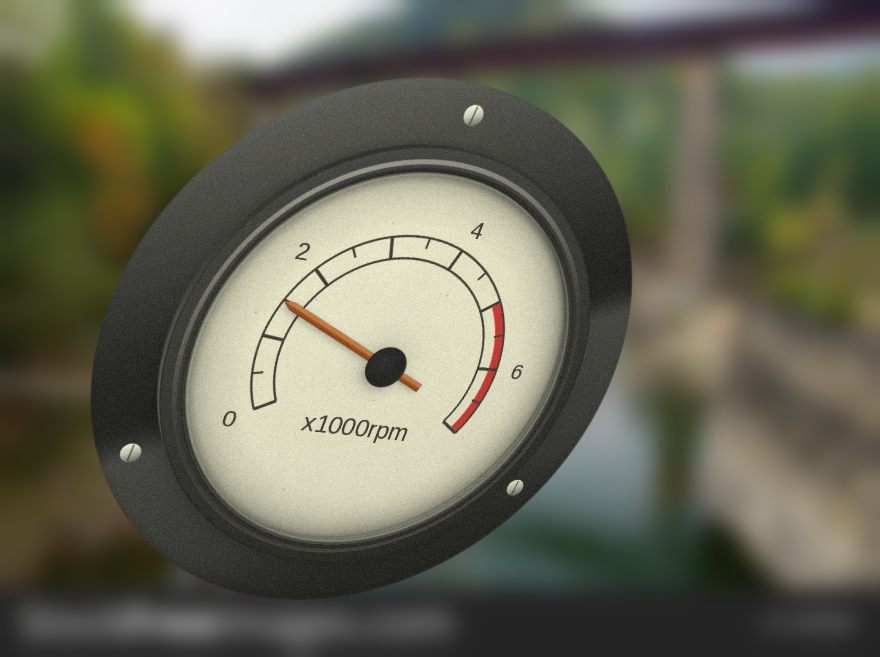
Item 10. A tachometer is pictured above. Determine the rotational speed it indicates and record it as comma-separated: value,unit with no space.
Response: 1500,rpm
